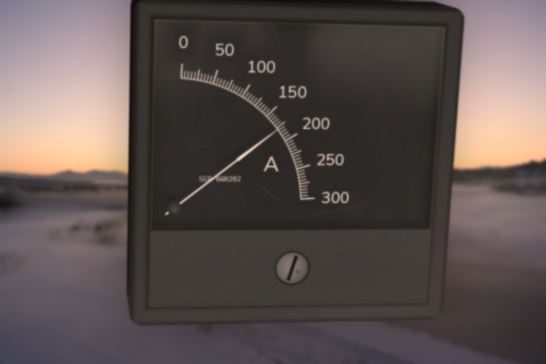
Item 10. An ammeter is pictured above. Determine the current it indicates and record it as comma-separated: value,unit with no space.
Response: 175,A
